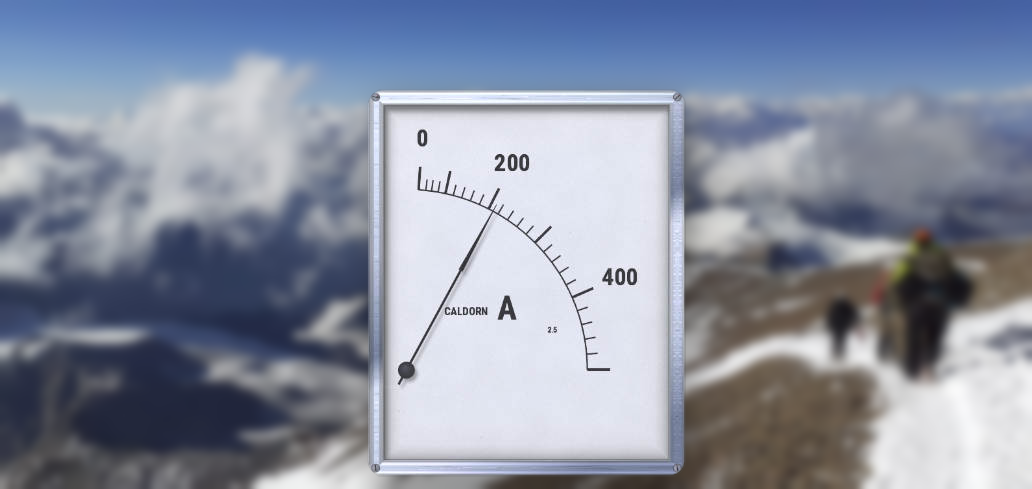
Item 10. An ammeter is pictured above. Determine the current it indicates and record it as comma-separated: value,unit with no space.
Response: 210,A
